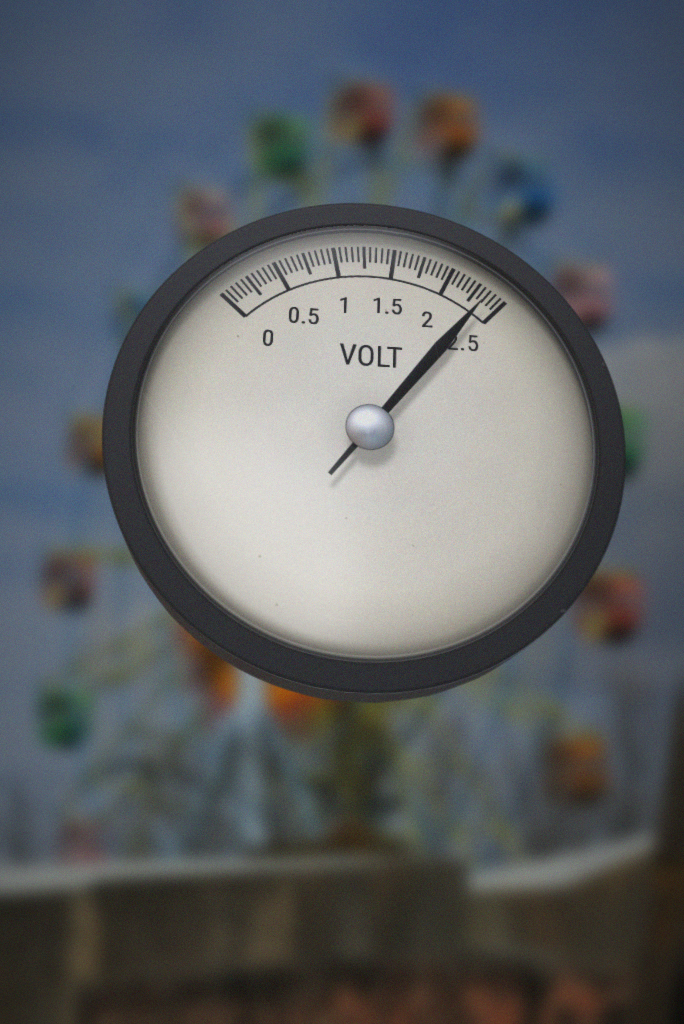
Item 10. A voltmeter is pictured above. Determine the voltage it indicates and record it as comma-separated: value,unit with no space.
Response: 2.35,V
